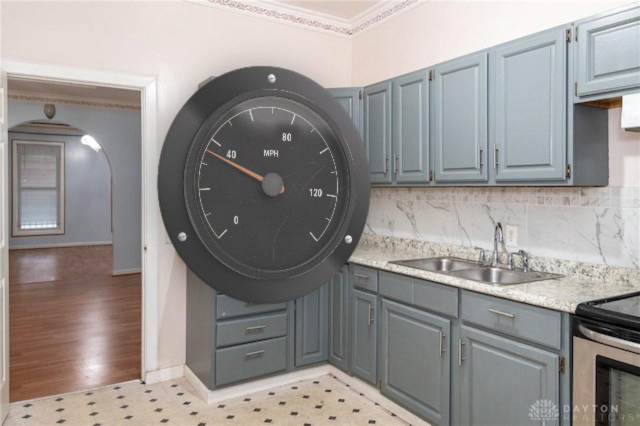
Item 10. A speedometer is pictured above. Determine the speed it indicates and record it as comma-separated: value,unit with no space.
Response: 35,mph
